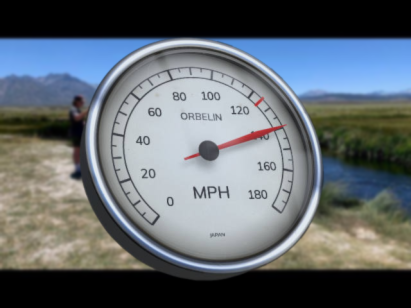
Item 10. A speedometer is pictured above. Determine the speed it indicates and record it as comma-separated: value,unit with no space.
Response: 140,mph
